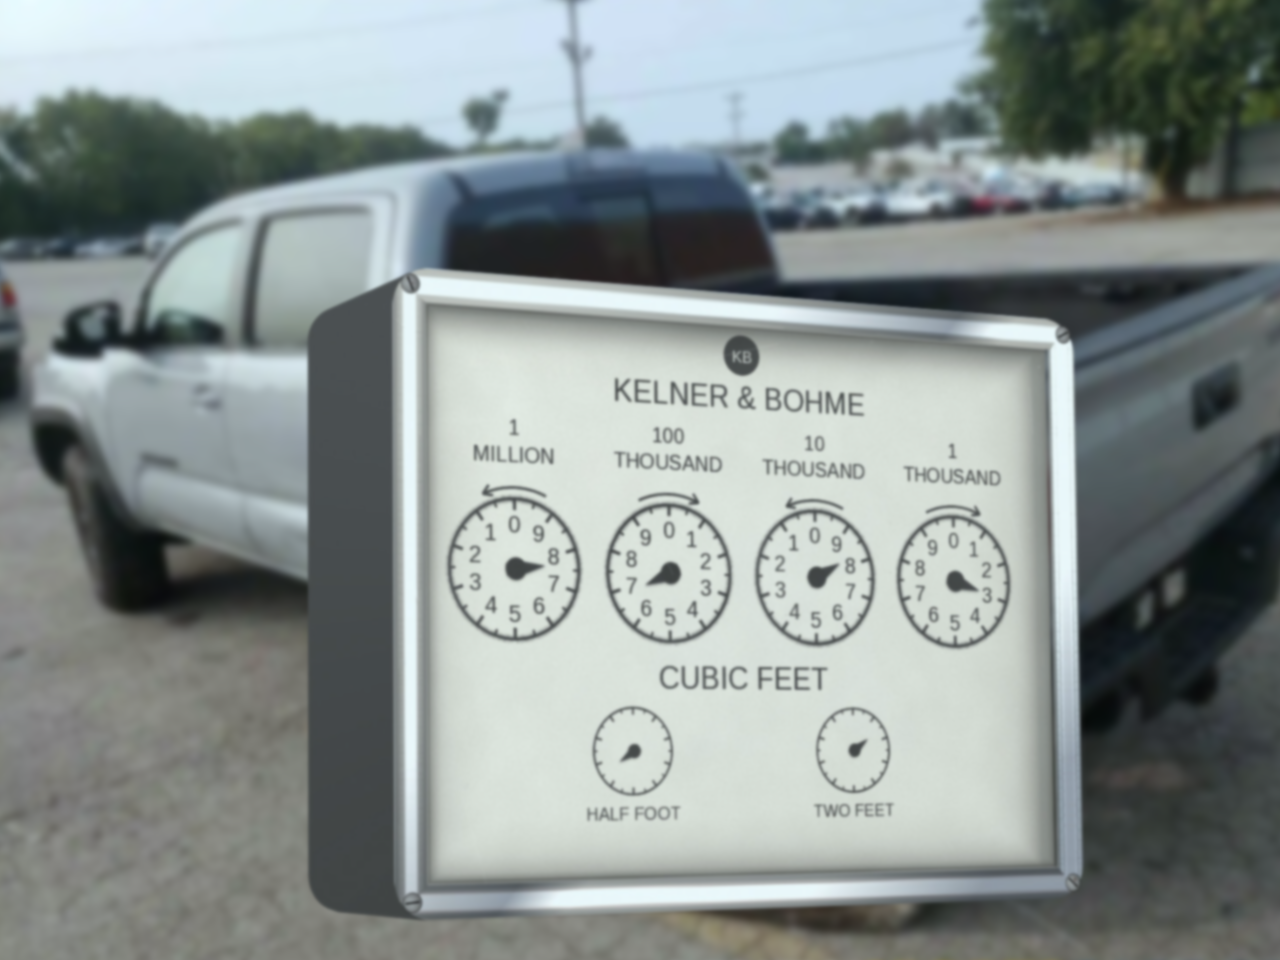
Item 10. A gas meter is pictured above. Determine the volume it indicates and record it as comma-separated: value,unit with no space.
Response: 768300,ft³
